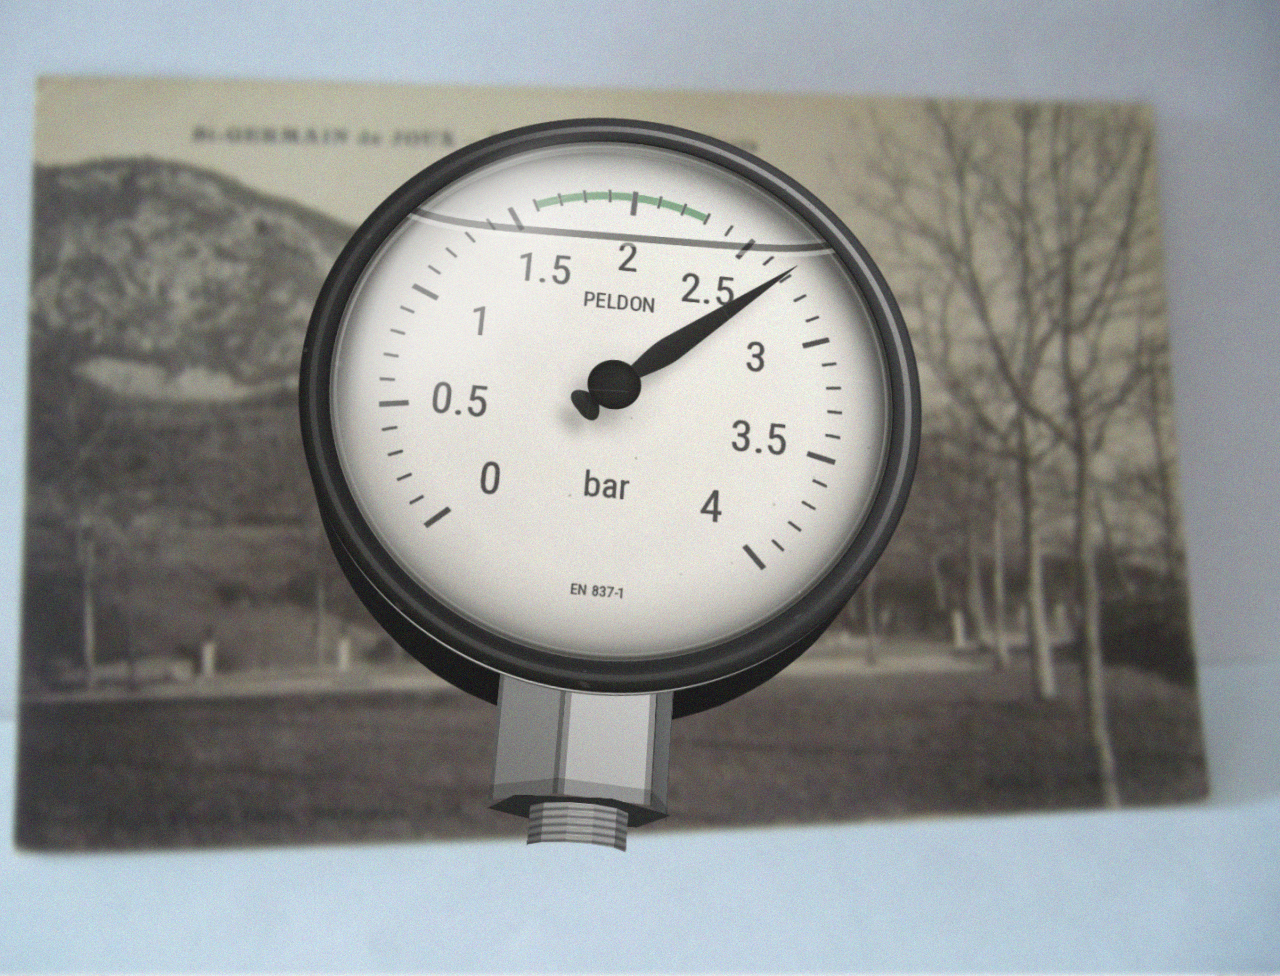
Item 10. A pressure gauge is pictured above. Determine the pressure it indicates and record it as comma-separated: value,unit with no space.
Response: 2.7,bar
